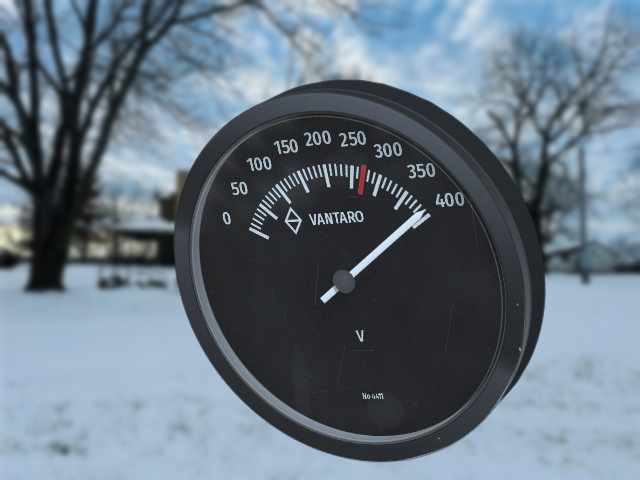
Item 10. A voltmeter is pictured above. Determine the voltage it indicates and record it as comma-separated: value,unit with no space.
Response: 390,V
